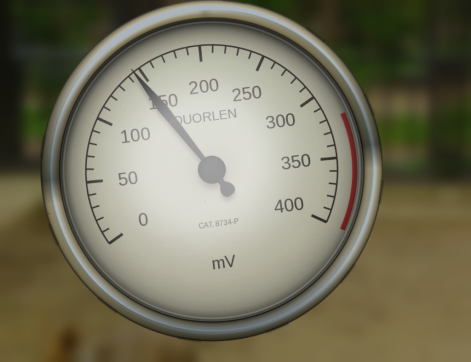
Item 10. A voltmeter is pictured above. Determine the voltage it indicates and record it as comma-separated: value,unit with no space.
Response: 145,mV
